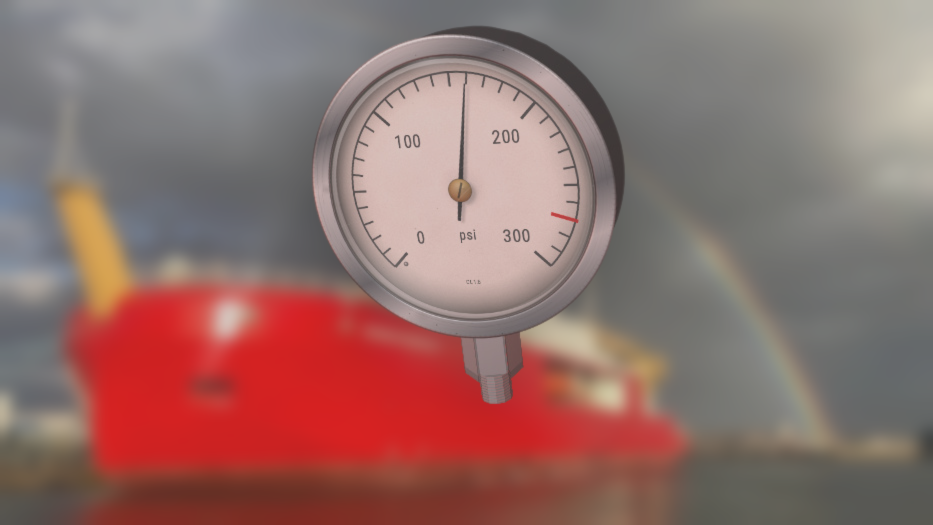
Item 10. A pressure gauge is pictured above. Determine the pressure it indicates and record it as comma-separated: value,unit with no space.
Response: 160,psi
